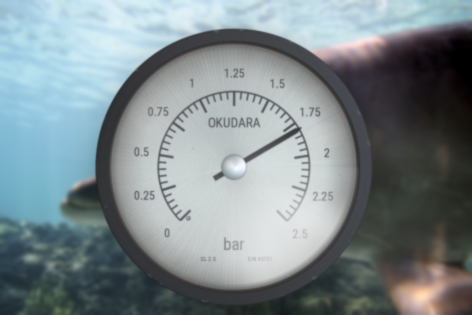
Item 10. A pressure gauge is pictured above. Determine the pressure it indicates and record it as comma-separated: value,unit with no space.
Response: 1.8,bar
